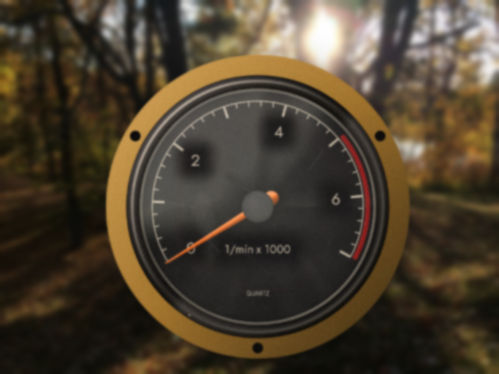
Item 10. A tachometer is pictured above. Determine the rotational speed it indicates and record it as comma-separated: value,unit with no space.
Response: 0,rpm
